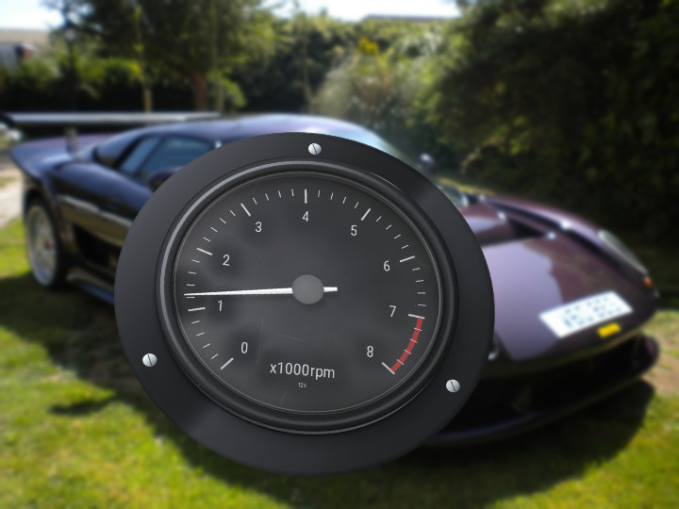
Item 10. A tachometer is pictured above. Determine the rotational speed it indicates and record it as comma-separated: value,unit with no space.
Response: 1200,rpm
